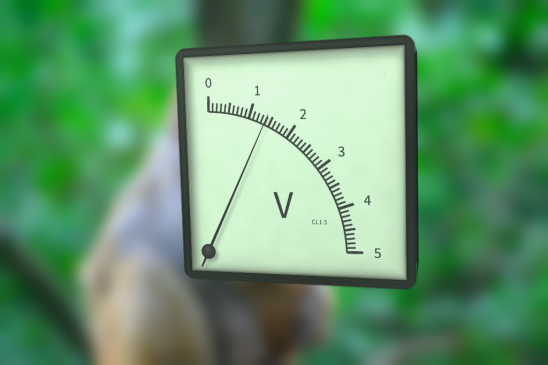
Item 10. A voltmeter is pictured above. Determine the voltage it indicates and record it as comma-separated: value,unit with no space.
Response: 1.4,V
